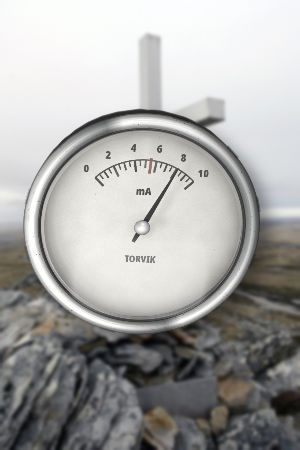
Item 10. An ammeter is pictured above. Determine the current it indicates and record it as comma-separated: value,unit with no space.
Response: 8,mA
